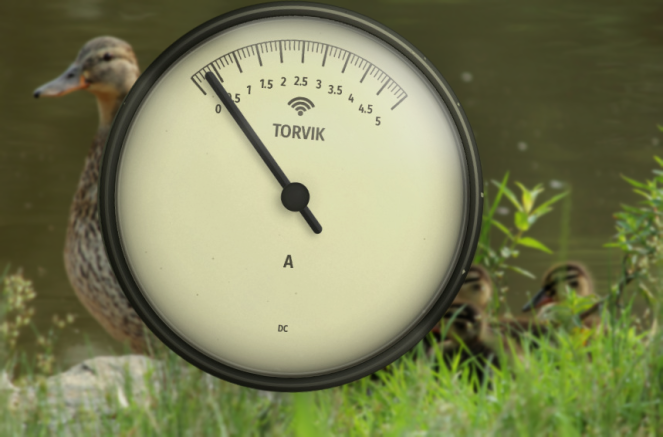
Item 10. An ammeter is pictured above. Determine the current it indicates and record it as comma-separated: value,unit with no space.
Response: 0.3,A
